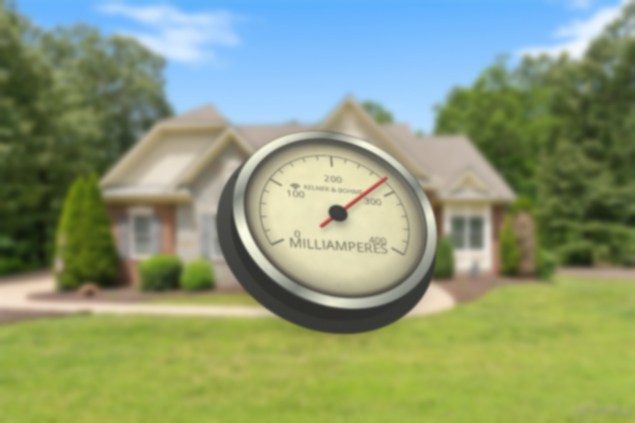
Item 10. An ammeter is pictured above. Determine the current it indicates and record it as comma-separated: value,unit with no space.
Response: 280,mA
